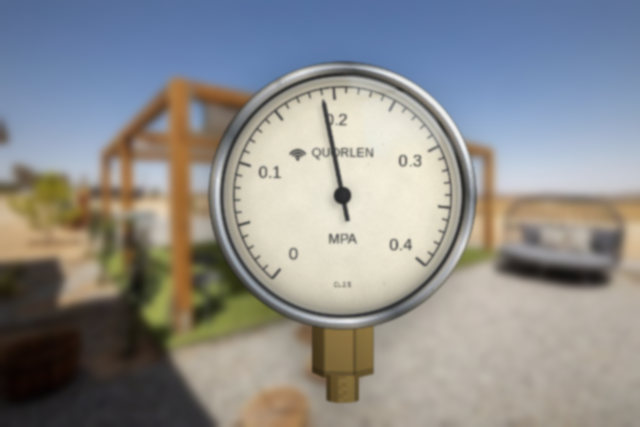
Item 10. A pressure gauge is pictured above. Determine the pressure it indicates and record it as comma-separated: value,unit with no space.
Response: 0.19,MPa
